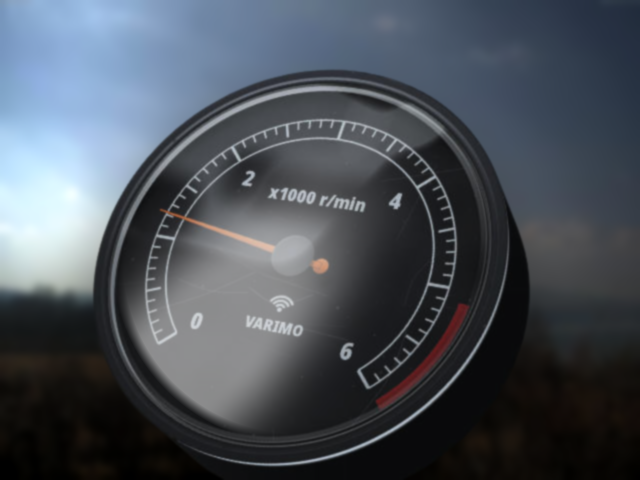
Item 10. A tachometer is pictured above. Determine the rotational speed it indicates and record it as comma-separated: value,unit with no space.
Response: 1200,rpm
